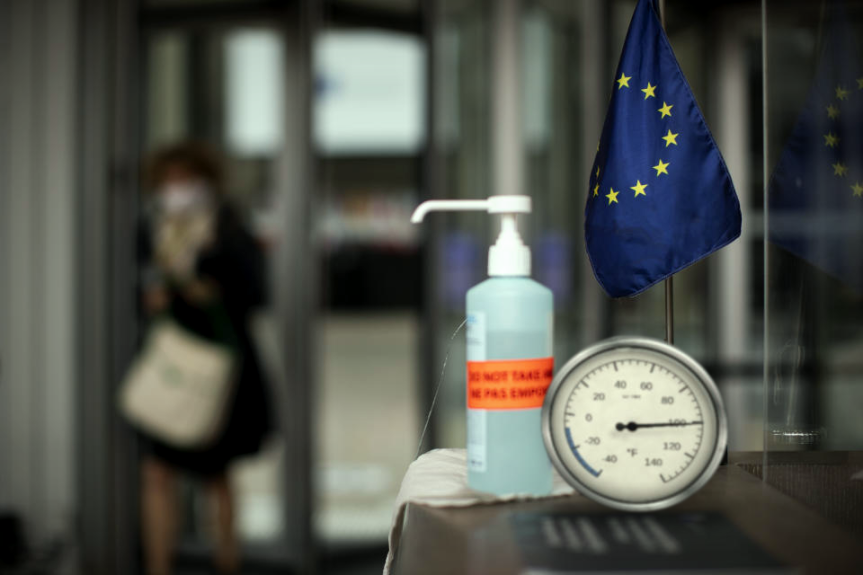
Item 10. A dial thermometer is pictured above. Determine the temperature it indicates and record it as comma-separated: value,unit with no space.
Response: 100,°F
